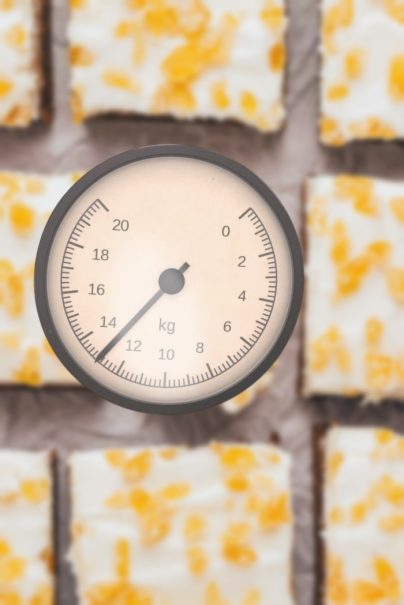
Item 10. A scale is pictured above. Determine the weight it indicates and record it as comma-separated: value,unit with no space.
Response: 13,kg
